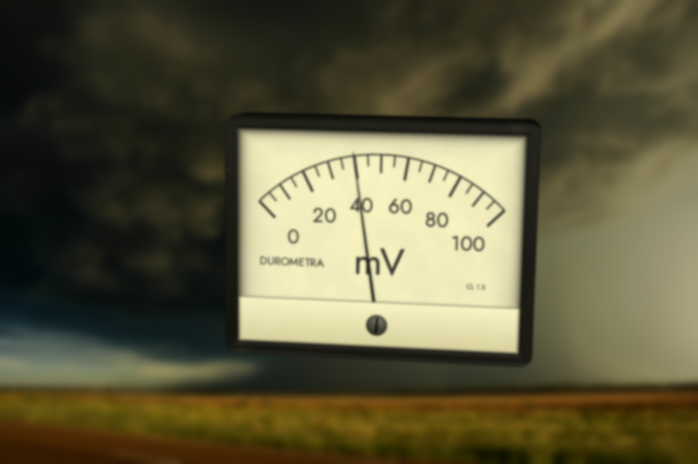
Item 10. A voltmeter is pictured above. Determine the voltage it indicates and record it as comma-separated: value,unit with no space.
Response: 40,mV
